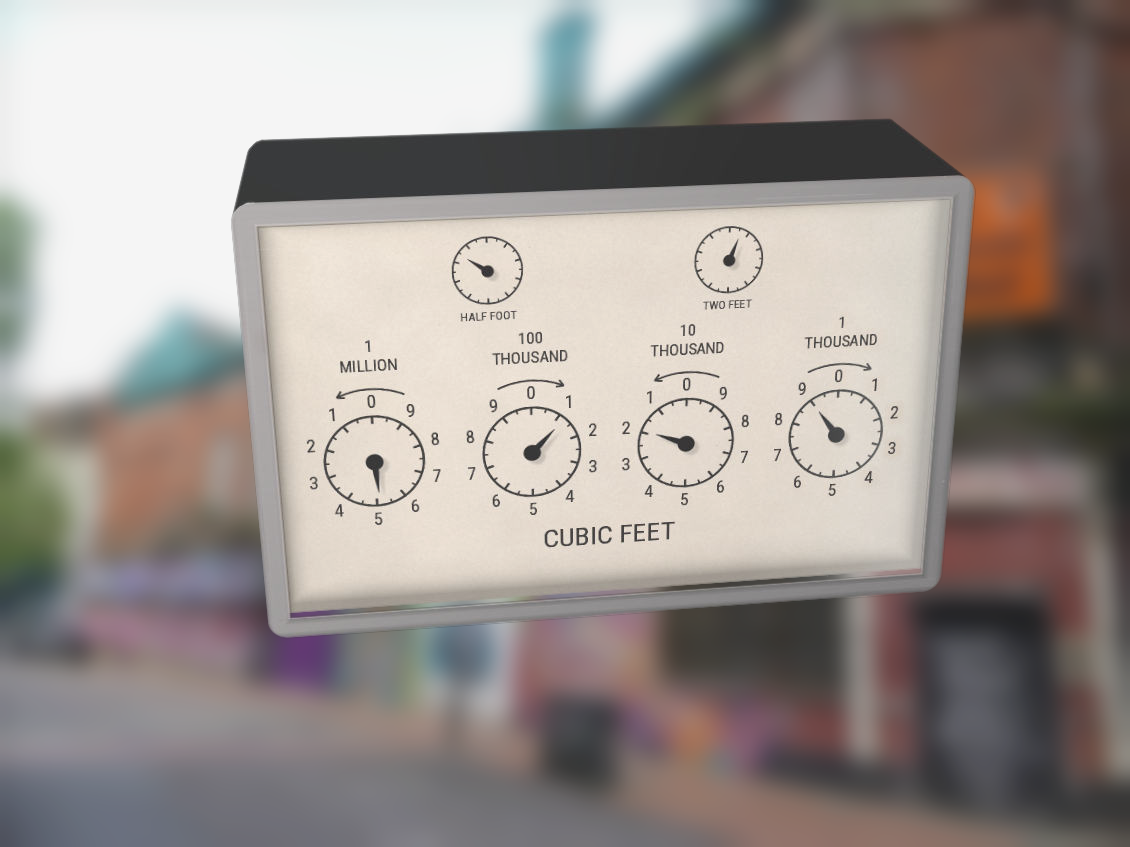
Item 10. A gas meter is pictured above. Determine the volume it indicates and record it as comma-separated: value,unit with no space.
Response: 511900,ft³
